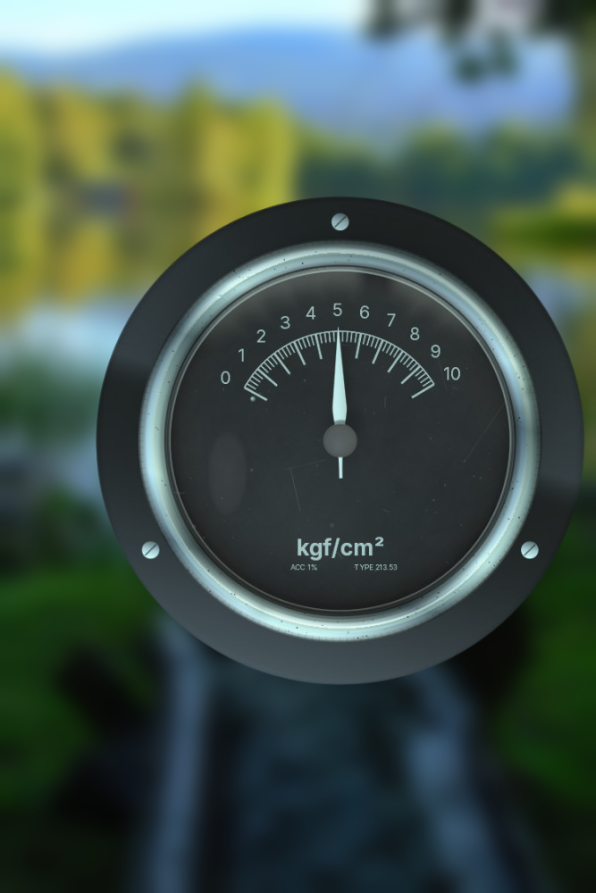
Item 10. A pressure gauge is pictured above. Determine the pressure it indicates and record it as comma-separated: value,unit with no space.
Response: 5,kg/cm²
